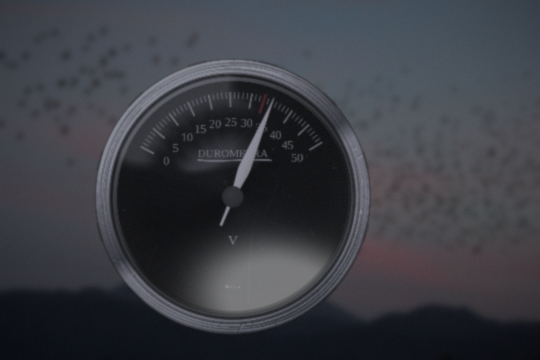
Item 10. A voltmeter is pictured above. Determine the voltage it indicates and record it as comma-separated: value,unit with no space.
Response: 35,V
